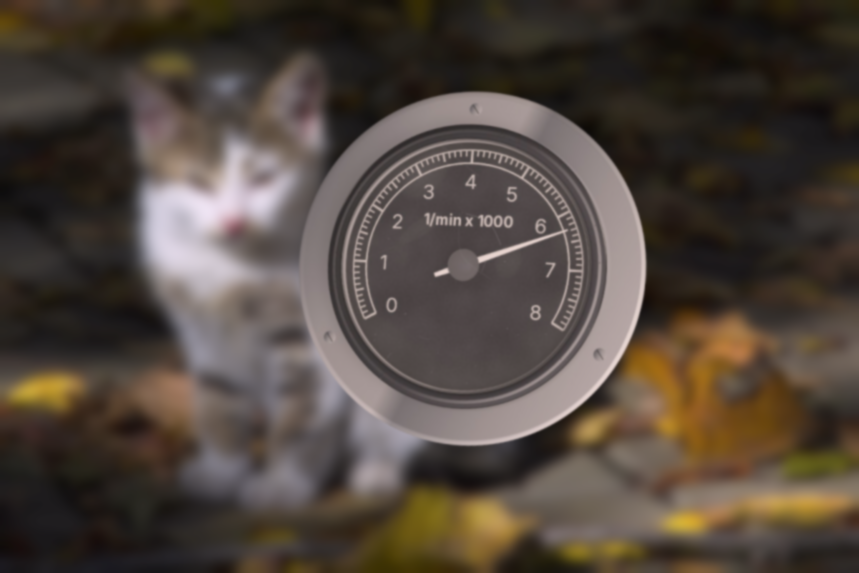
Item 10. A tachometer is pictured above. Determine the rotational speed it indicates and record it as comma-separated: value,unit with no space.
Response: 6300,rpm
